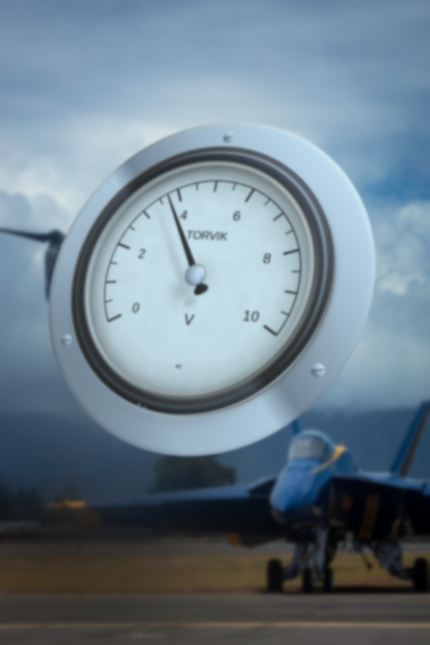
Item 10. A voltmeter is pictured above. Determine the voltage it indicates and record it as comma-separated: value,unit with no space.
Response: 3.75,V
